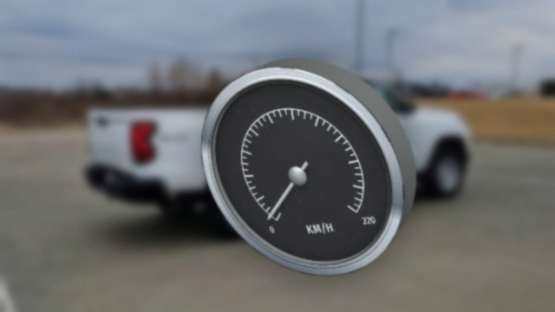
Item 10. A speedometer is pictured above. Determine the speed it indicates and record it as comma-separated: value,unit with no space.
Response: 5,km/h
